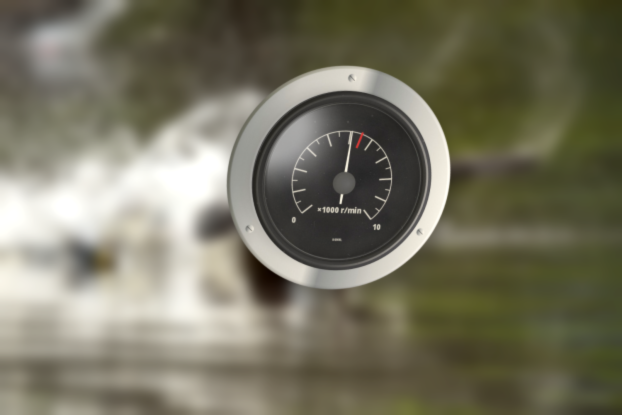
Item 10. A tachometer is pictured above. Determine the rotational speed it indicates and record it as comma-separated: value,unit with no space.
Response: 5000,rpm
